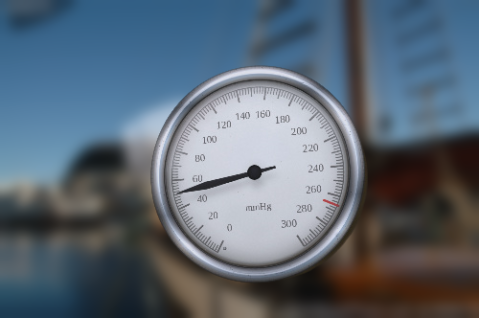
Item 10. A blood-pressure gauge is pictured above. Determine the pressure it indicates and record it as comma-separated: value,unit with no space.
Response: 50,mmHg
